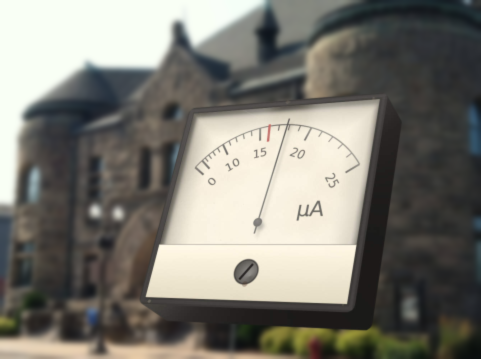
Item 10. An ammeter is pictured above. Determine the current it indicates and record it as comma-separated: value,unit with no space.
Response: 18,µA
